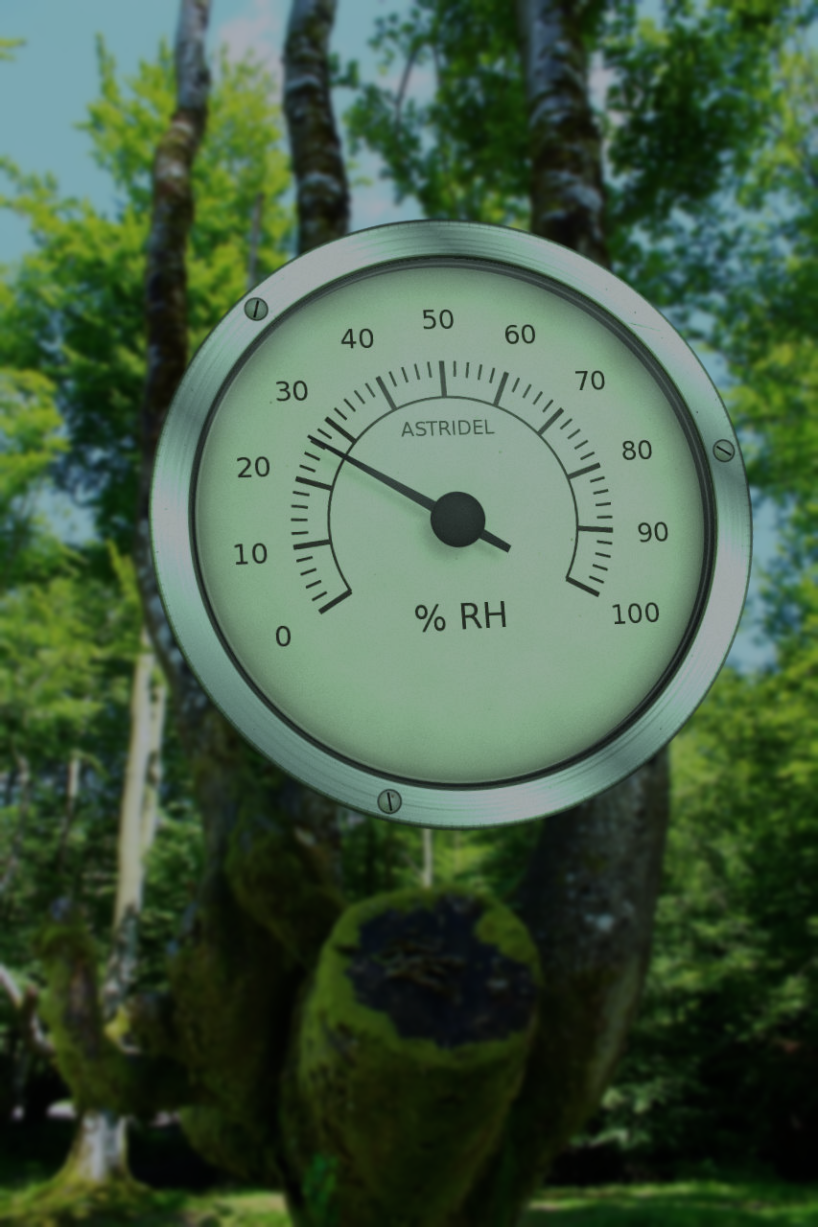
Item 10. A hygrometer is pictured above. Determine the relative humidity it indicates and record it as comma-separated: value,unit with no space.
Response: 26,%
